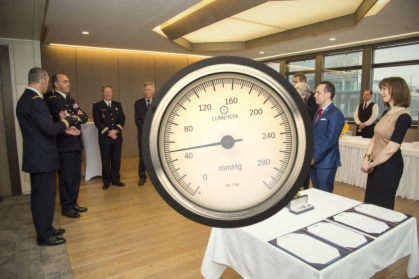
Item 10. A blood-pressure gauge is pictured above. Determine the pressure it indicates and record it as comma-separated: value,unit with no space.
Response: 50,mmHg
